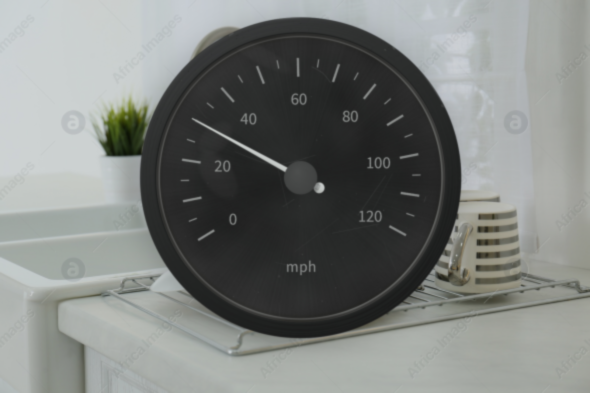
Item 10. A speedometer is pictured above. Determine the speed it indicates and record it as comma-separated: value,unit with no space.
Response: 30,mph
